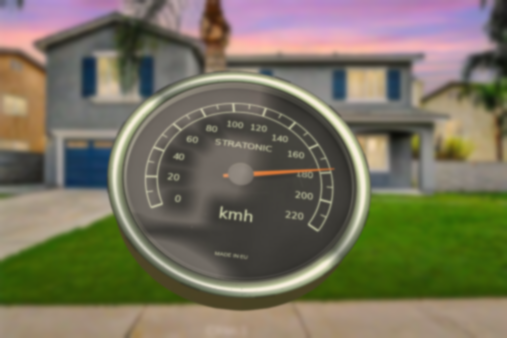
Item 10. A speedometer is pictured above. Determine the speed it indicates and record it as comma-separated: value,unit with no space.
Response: 180,km/h
